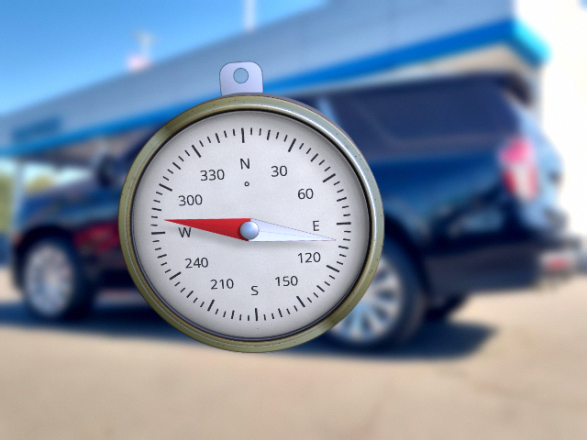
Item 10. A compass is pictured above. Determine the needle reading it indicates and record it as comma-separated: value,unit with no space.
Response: 280,°
